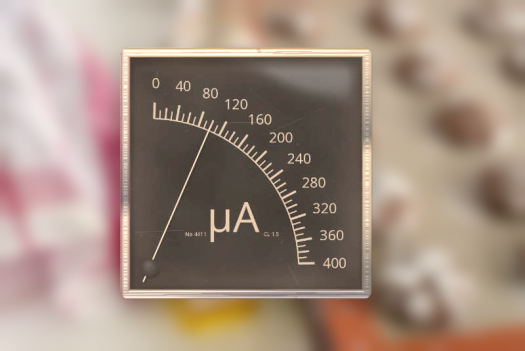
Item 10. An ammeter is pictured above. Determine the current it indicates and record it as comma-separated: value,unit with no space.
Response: 100,µA
